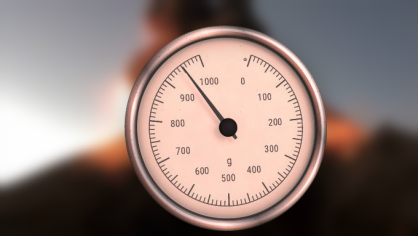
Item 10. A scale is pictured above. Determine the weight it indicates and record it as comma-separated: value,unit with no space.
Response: 950,g
